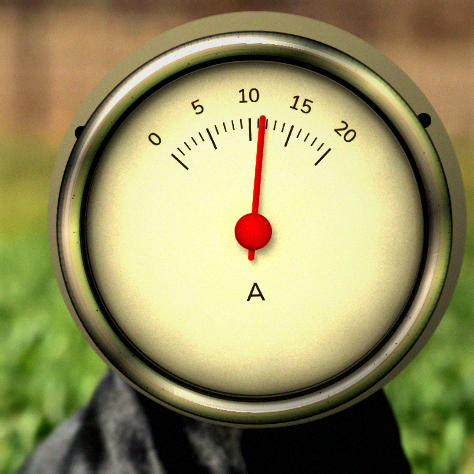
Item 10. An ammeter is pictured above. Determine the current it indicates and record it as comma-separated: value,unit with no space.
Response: 11.5,A
